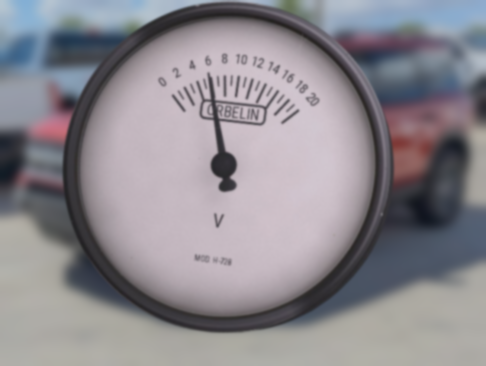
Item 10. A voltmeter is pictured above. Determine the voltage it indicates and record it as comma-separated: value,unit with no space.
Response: 6,V
